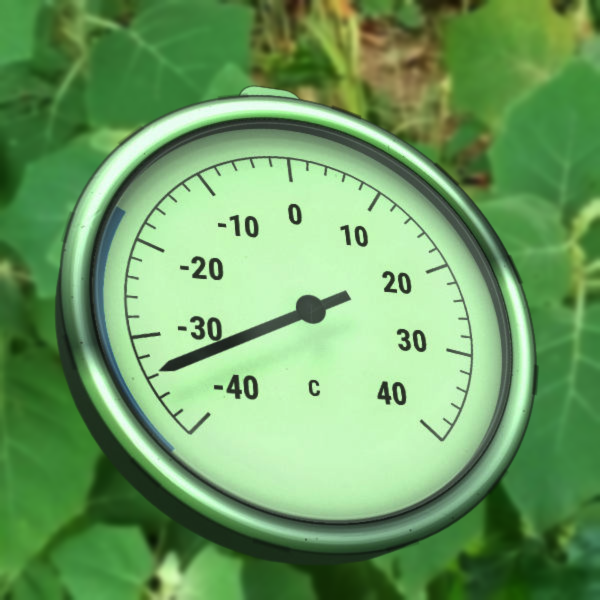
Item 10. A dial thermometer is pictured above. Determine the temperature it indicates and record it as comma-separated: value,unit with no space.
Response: -34,°C
